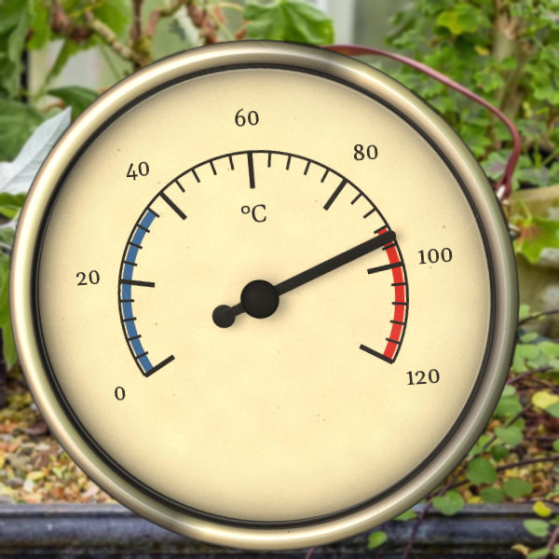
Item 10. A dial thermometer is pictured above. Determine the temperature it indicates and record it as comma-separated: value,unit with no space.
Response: 94,°C
